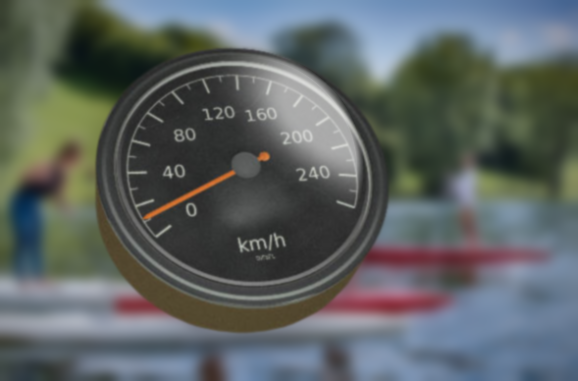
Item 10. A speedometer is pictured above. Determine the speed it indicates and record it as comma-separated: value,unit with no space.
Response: 10,km/h
